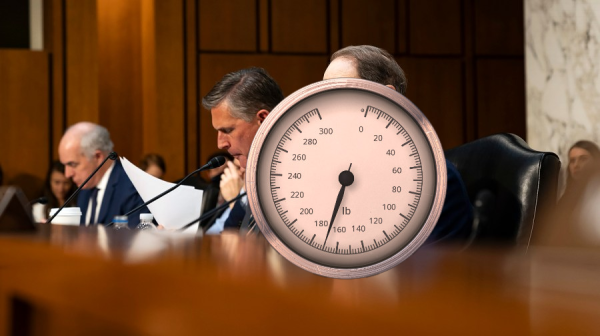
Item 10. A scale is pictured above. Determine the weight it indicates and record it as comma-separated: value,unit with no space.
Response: 170,lb
